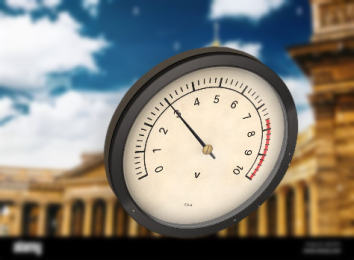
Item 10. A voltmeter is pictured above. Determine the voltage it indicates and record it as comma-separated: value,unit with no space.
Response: 3,V
